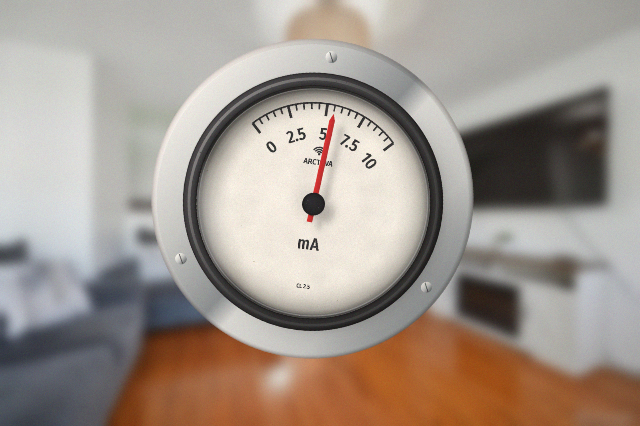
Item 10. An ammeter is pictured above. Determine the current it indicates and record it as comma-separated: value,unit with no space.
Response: 5.5,mA
